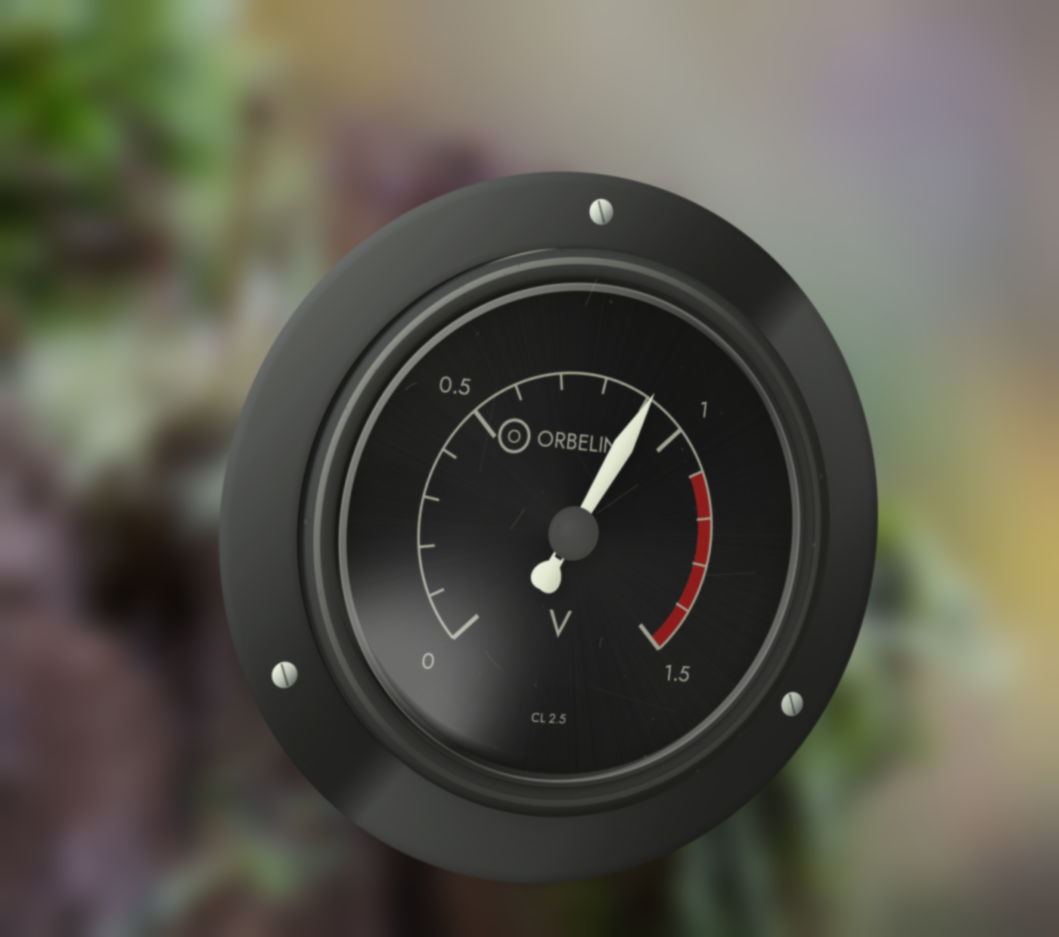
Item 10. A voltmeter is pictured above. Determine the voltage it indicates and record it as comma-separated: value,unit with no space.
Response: 0.9,V
